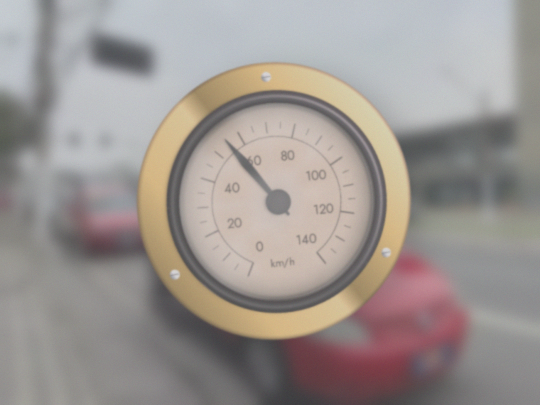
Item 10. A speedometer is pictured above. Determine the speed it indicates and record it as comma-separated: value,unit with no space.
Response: 55,km/h
